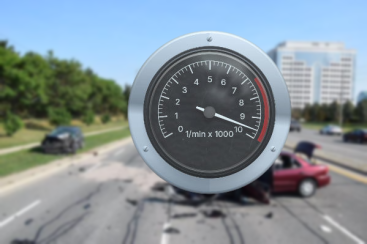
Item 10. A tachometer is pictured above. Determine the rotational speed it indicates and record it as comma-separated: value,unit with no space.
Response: 9600,rpm
